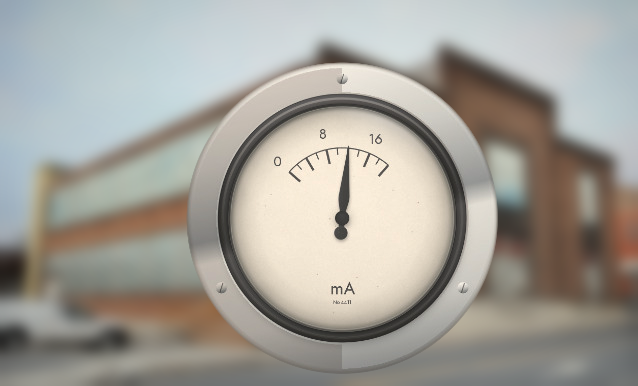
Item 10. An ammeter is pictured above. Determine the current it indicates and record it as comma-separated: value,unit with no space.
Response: 12,mA
